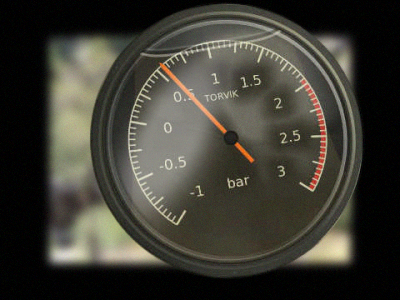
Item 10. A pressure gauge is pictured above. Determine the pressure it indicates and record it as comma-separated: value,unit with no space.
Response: 0.55,bar
